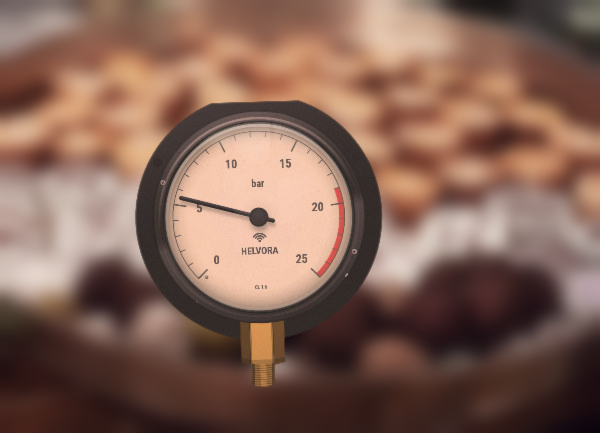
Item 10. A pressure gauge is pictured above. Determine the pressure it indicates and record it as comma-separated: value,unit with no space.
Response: 5.5,bar
